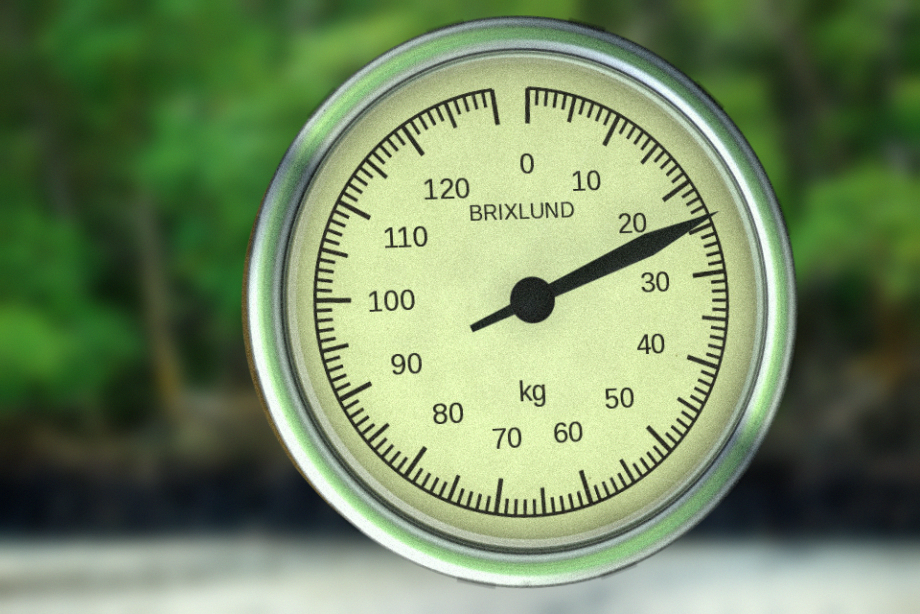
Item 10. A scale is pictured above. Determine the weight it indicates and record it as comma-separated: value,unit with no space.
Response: 24,kg
